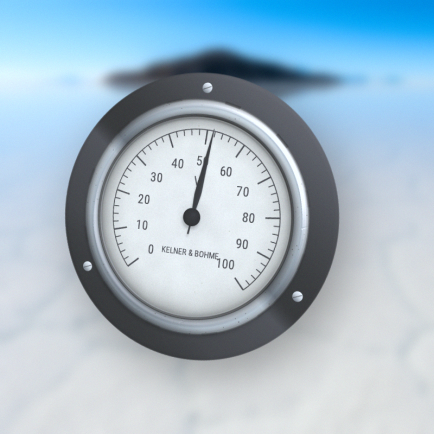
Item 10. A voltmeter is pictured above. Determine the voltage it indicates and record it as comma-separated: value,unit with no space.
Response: 52,V
